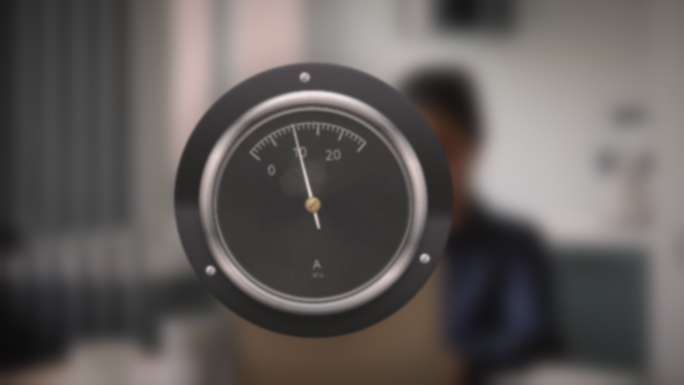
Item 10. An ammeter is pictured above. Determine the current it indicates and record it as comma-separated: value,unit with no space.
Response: 10,A
